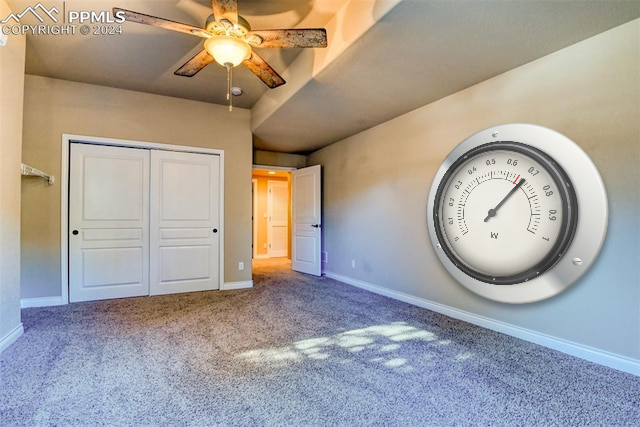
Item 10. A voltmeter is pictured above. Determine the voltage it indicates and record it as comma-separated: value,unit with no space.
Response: 0.7,kV
